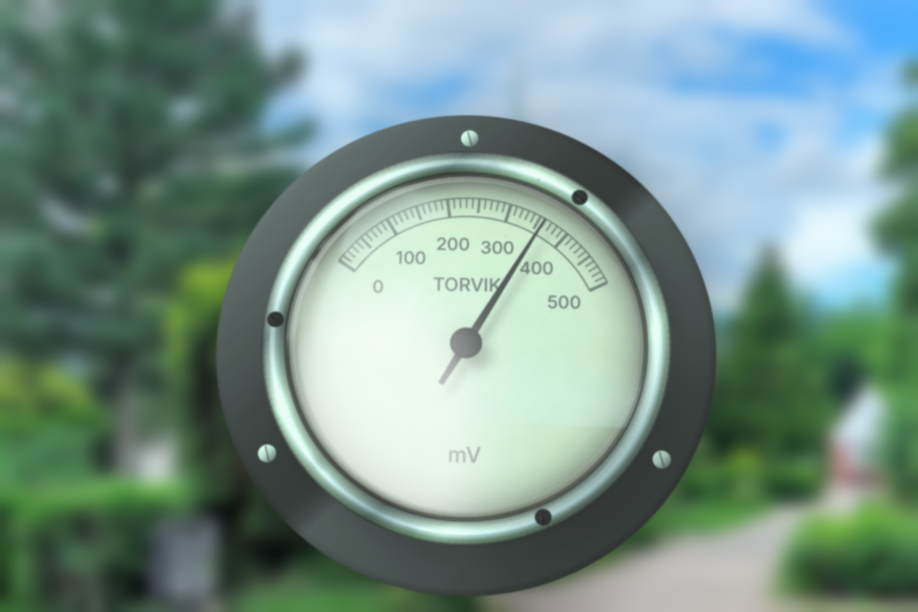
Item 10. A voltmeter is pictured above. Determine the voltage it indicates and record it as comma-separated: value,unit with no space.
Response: 360,mV
